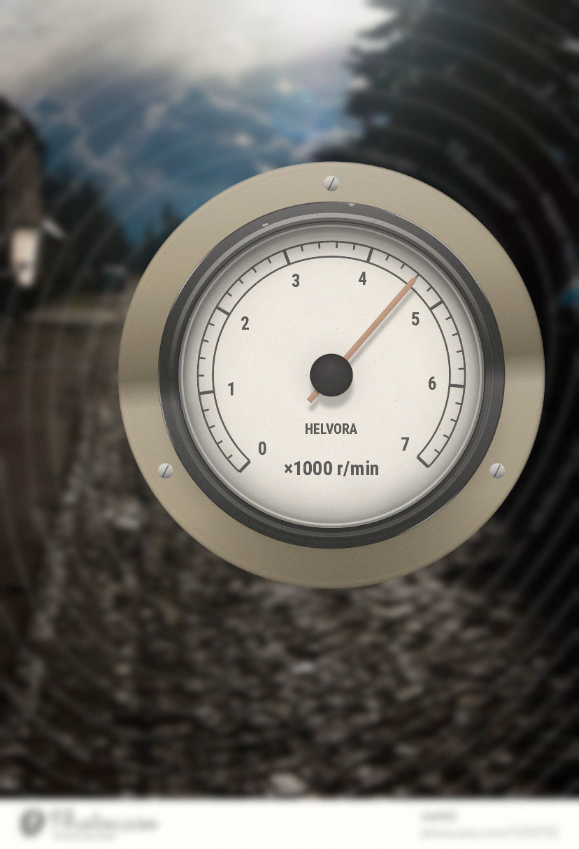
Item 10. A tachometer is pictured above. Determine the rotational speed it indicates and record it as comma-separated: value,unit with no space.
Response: 4600,rpm
